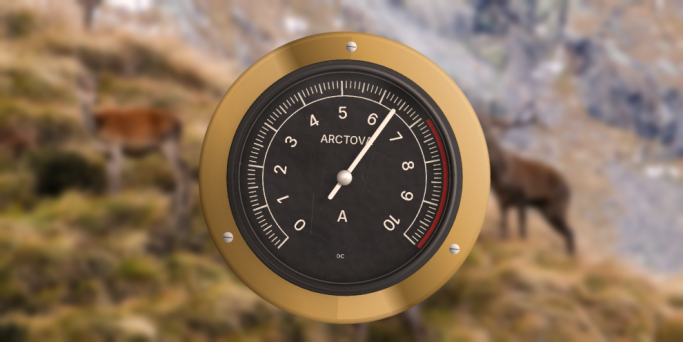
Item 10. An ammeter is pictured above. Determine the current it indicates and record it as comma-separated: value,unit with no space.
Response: 6.4,A
